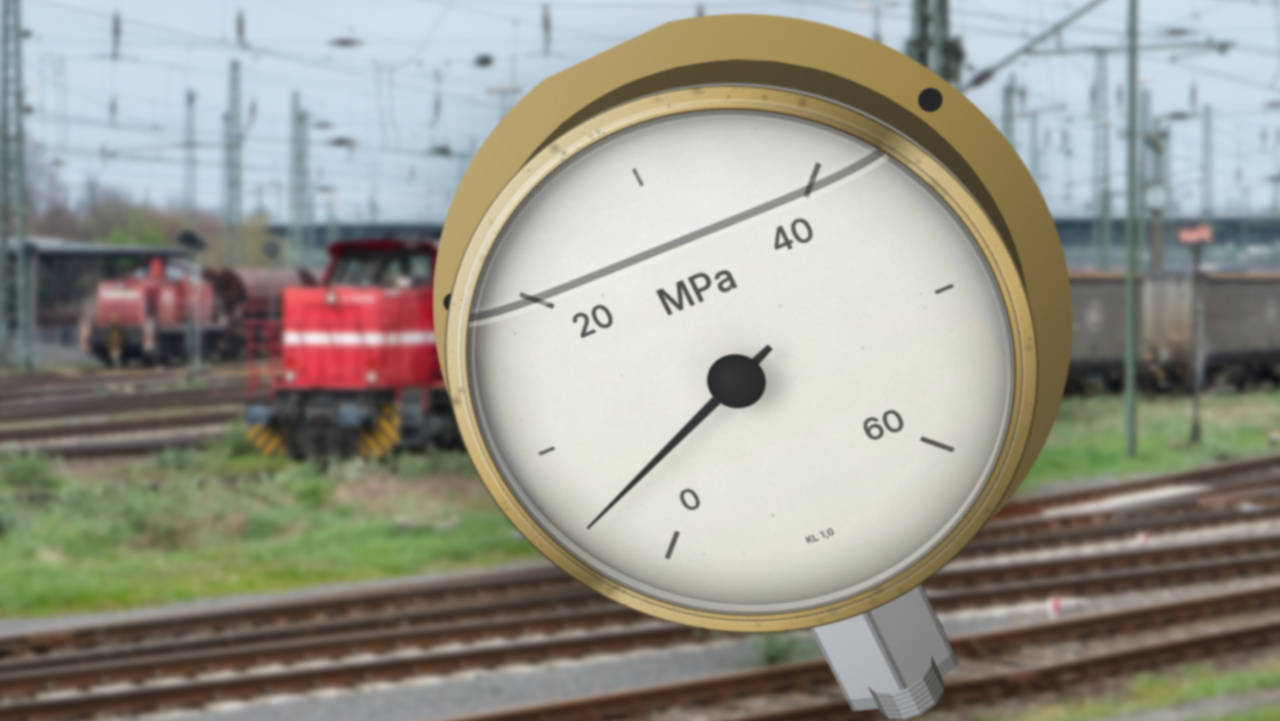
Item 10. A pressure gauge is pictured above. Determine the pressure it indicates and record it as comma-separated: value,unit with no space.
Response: 5,MPa
